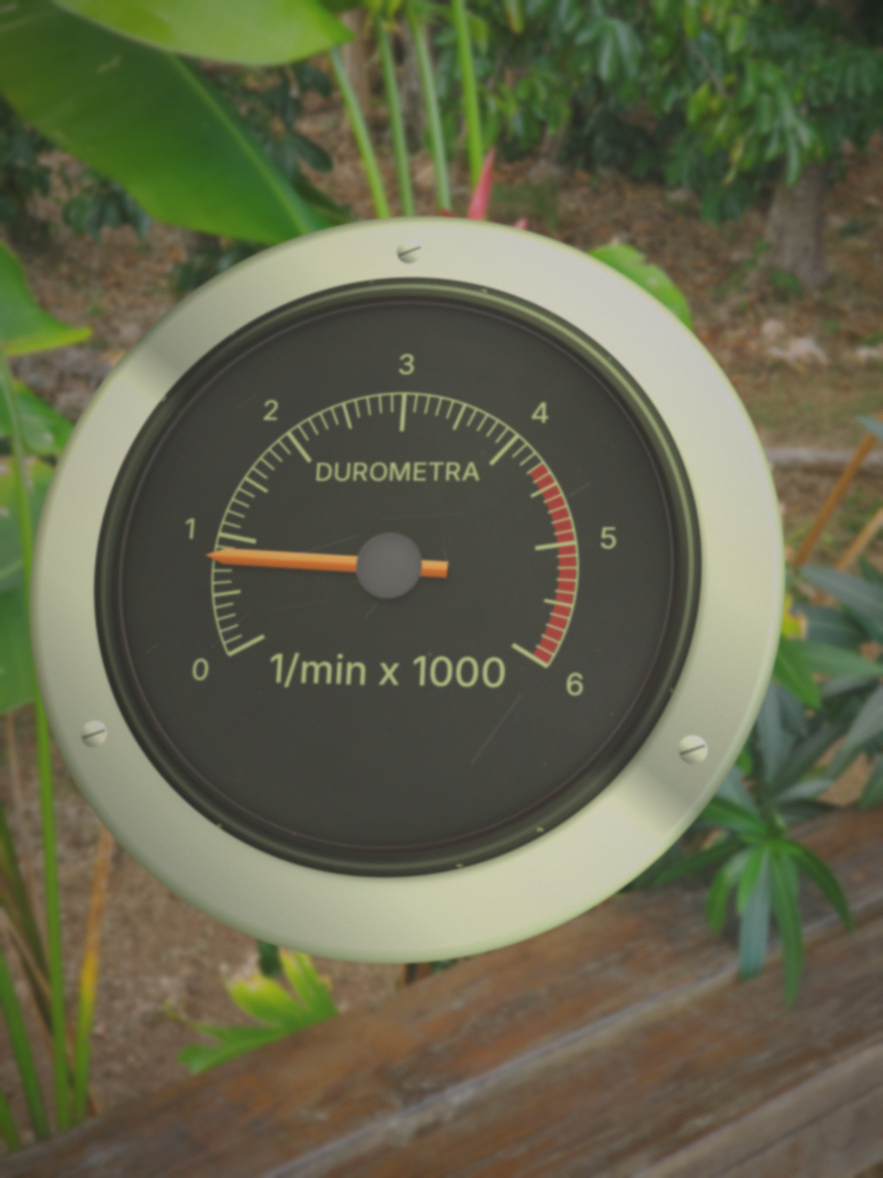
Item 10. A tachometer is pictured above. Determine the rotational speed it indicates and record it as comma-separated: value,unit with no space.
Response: 800,rpm
